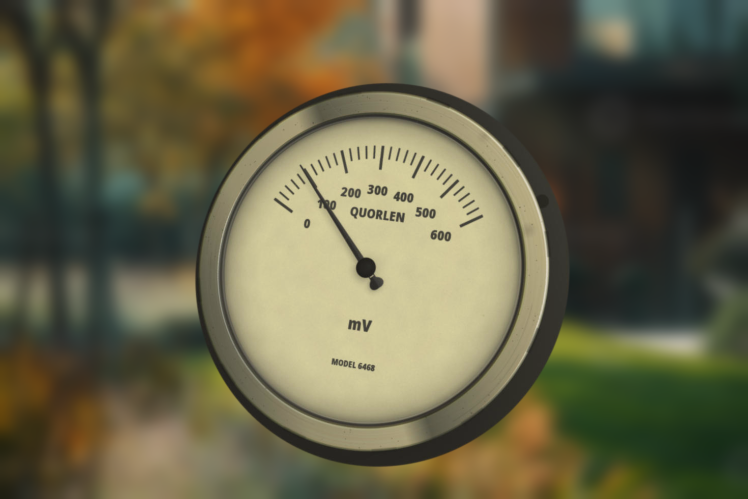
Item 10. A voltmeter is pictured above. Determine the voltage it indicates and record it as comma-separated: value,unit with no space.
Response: 100,mV
